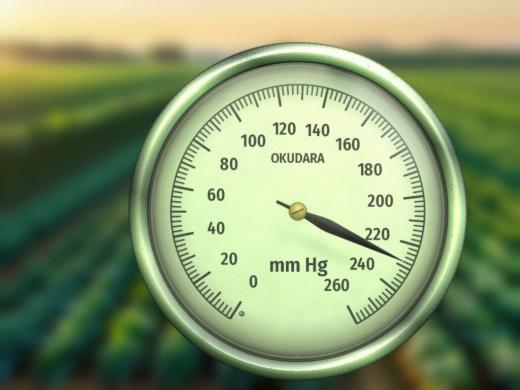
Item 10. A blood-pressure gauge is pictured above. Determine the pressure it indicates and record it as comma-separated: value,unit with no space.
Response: 228,mmHg
